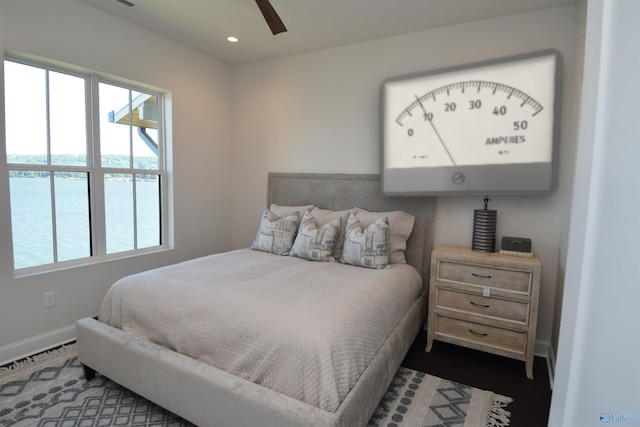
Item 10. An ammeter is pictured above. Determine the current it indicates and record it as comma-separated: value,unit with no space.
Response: 10,A
